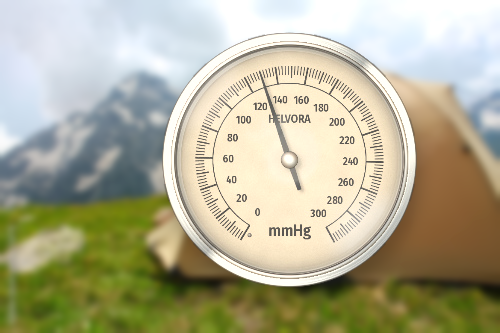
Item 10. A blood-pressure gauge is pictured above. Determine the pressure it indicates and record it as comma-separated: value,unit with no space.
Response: 130,mmHg
